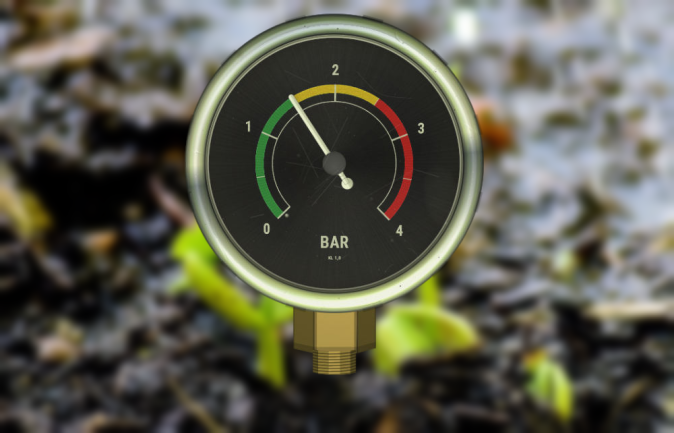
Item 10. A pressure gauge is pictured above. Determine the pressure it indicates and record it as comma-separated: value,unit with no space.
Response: 1.5,bar
